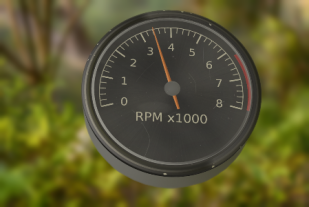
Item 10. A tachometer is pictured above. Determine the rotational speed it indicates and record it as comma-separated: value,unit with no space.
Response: 3400,rpm
